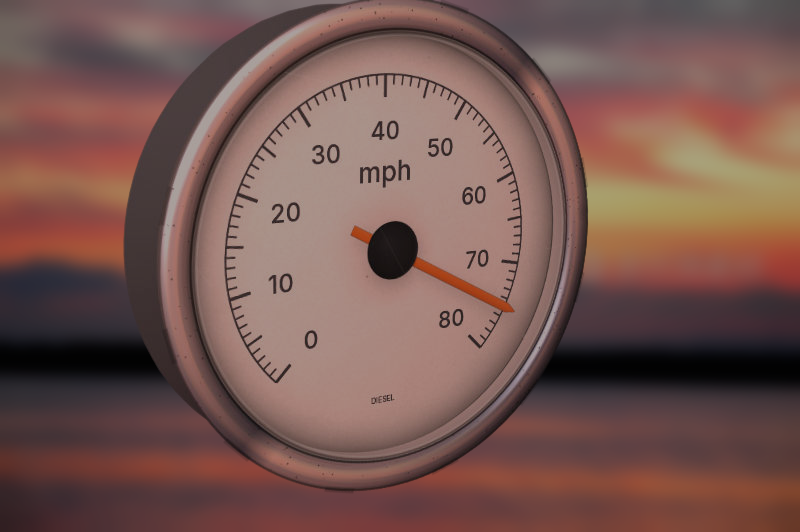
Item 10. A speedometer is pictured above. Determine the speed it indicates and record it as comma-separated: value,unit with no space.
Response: 75,mph
